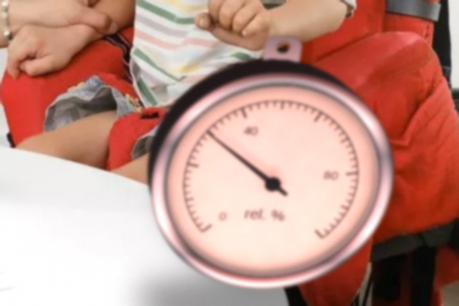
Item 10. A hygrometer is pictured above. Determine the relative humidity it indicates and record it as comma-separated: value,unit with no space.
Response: 30,%
